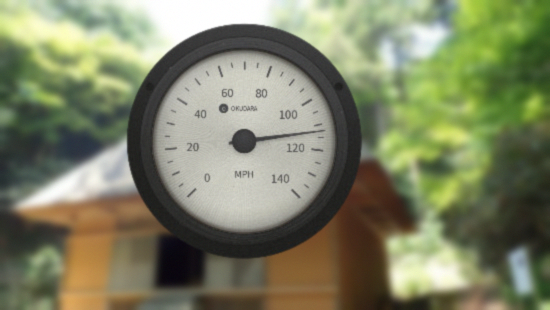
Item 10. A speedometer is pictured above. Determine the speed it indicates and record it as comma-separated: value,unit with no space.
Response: 112.5,mph
